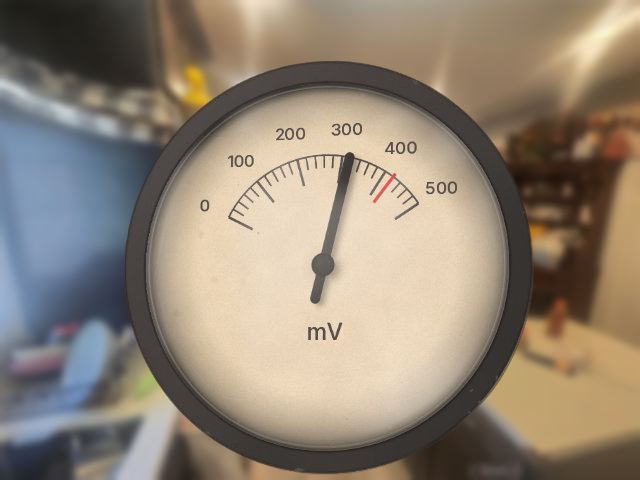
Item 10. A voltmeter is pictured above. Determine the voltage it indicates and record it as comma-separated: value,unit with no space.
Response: 320,mV
